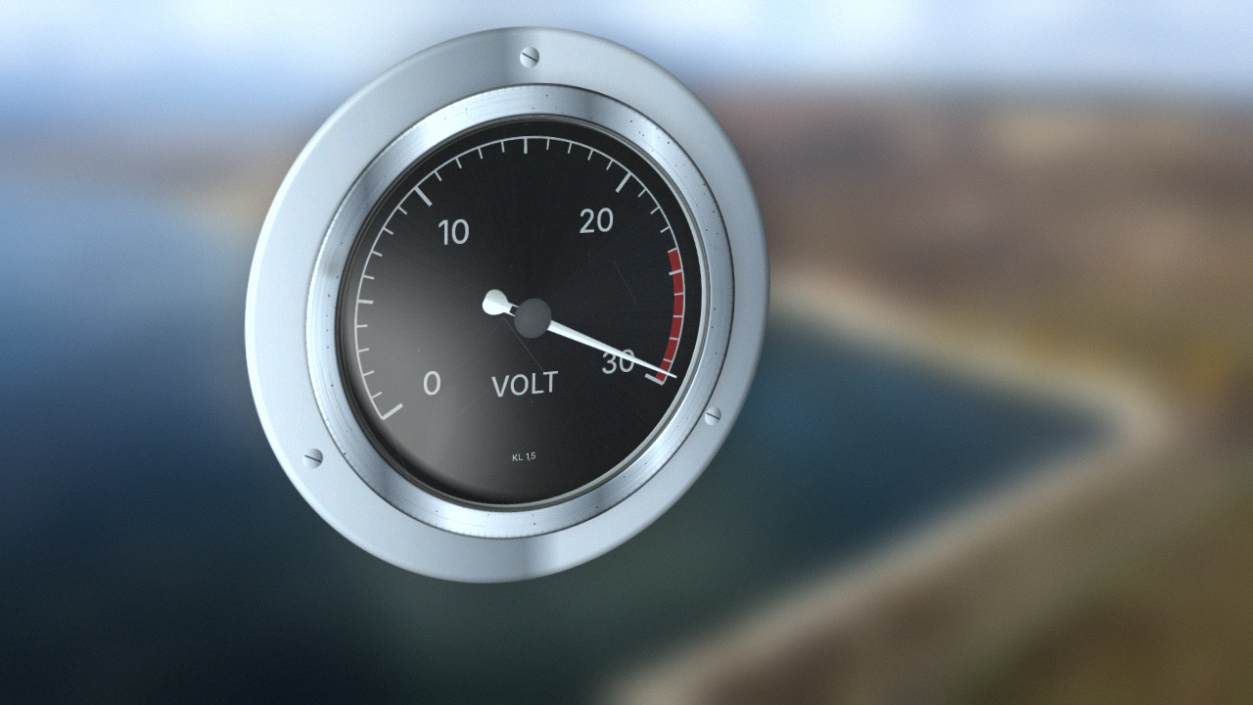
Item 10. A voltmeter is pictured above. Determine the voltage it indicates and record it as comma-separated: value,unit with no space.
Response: 29.5,V
